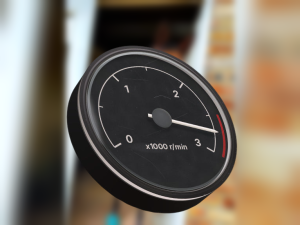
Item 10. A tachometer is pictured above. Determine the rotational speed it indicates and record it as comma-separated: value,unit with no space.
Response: 2750,rpm
